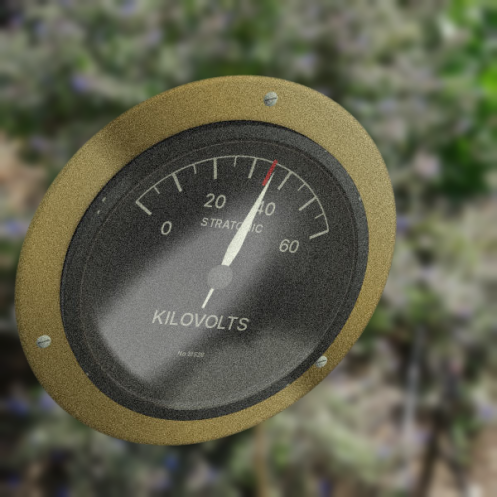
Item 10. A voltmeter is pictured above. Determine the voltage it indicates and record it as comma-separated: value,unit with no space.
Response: 35,kV
